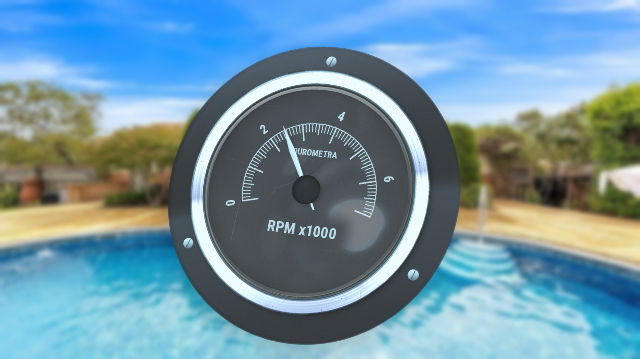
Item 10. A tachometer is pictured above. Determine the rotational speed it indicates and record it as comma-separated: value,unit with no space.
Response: 2500,rpm
